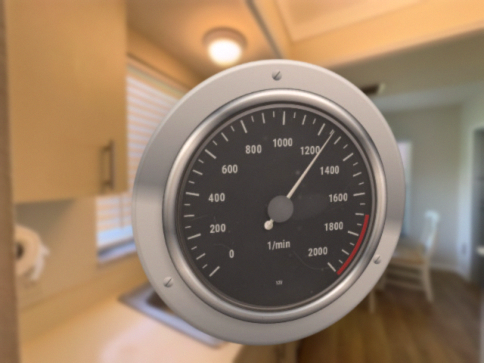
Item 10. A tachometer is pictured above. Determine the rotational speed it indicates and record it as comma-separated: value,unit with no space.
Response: 1250,rpm
